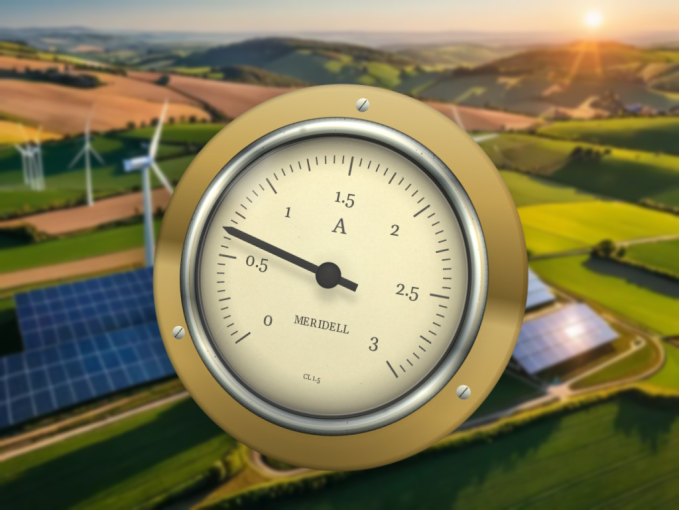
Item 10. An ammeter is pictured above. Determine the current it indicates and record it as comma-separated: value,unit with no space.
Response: 0.65,A
